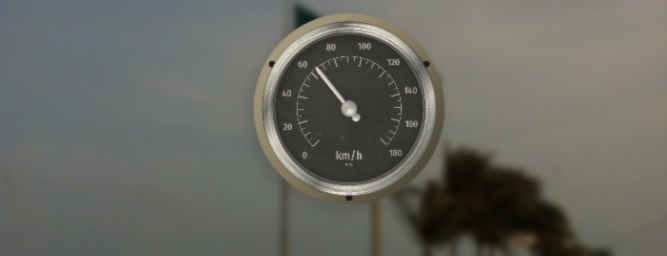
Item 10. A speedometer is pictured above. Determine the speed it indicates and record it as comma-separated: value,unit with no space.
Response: 65,km/h
